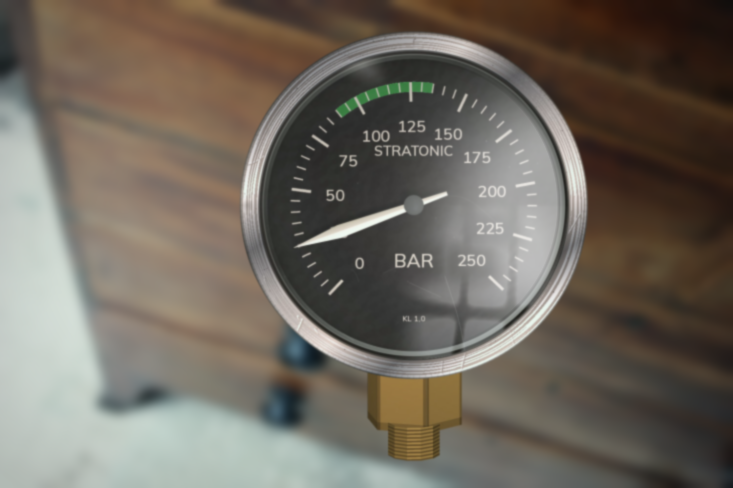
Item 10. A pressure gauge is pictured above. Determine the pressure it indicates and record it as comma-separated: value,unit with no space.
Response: 25,bar
